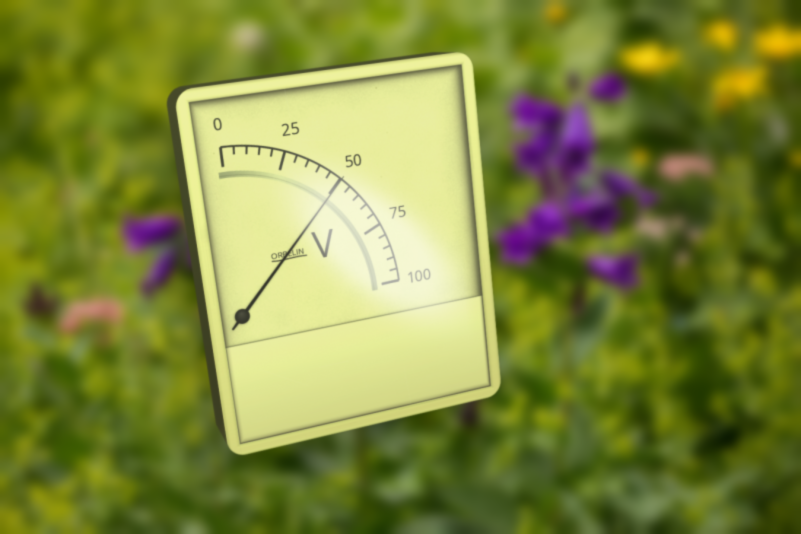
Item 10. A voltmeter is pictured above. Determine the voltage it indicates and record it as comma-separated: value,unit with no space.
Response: 50,V
